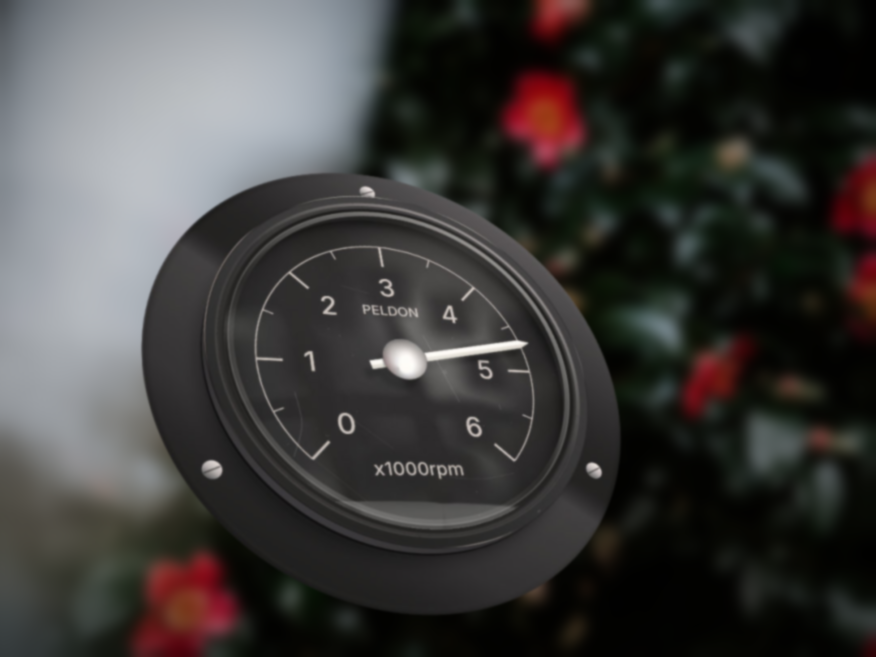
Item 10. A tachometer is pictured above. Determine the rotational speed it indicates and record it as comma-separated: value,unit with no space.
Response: 4750,rpm
